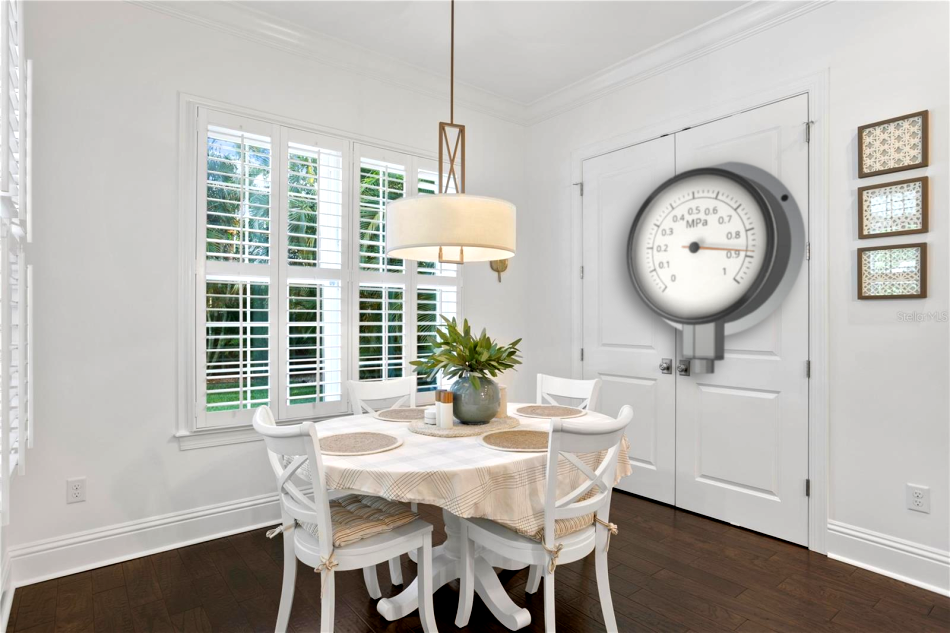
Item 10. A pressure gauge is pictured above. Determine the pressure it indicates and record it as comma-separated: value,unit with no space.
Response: 0.88,MPa
